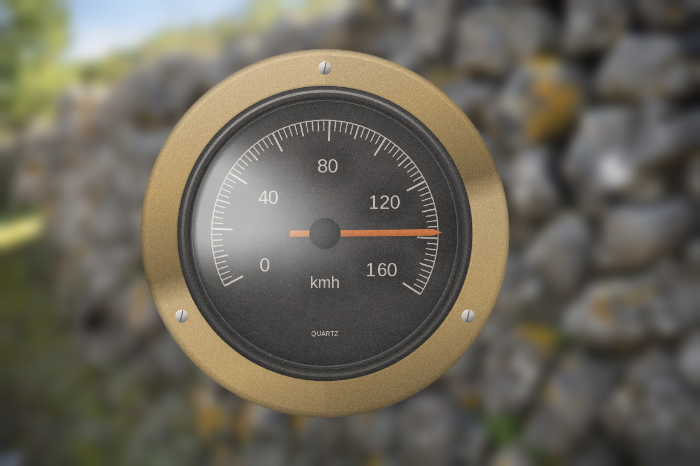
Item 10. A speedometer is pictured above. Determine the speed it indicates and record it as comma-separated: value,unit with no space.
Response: 138,km/h
